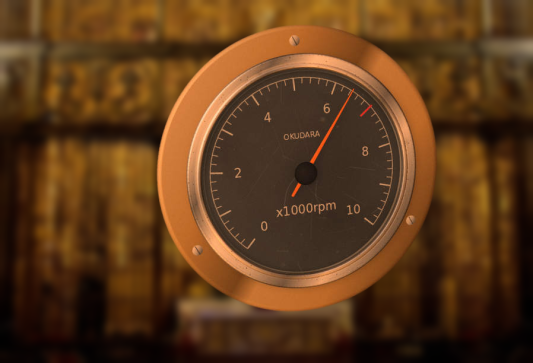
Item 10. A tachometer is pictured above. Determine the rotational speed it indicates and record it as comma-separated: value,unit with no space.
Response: 6400,rpm
